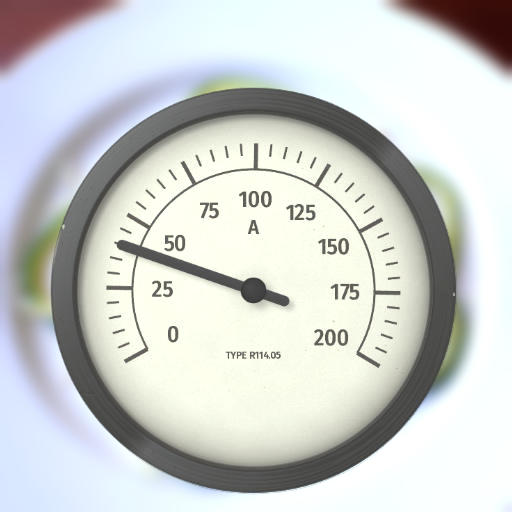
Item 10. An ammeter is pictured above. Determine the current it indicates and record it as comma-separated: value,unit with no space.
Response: 40,A
